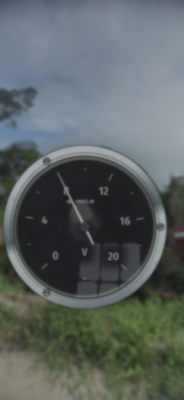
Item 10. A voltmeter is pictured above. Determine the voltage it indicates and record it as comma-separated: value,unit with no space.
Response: 8,V
